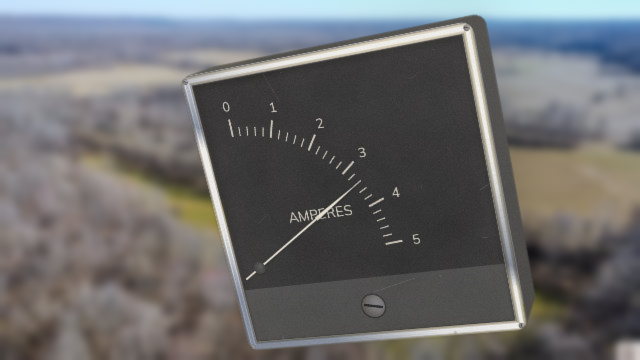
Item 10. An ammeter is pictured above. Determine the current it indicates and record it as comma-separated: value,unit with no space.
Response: 3.4,A
